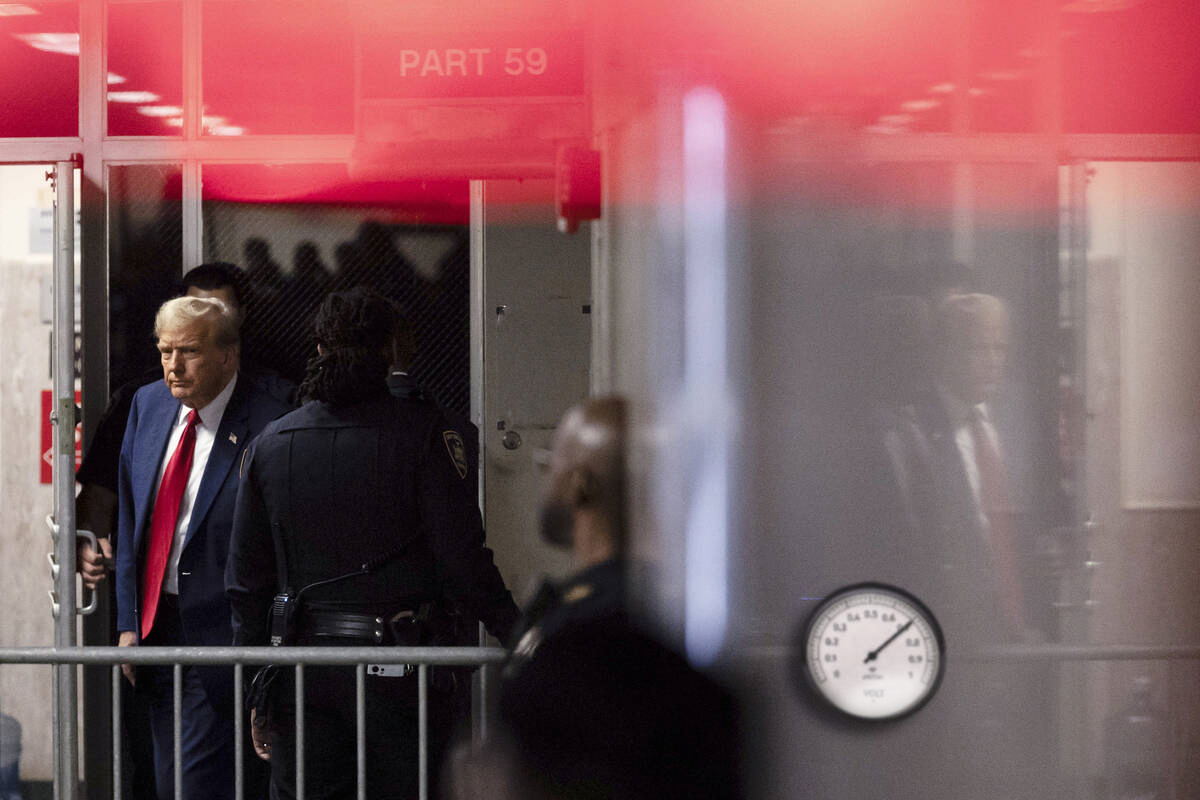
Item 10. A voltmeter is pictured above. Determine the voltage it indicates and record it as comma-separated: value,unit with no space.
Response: 0.7,V
